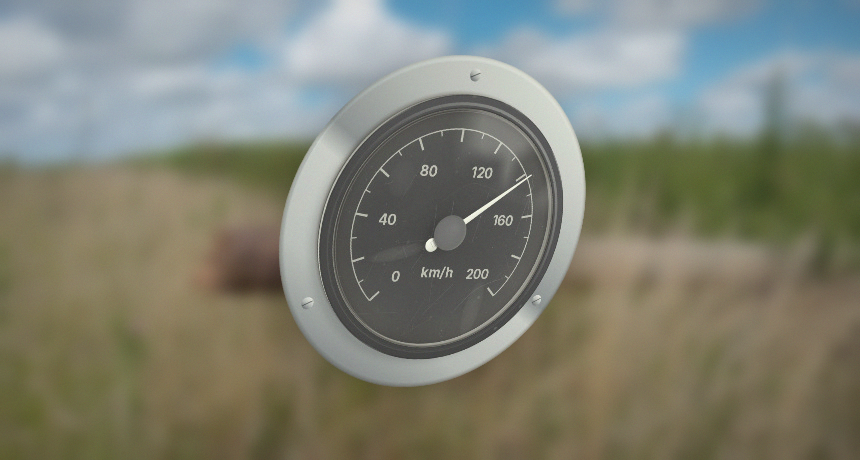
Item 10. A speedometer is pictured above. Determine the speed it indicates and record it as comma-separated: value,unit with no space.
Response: 140,km/h
